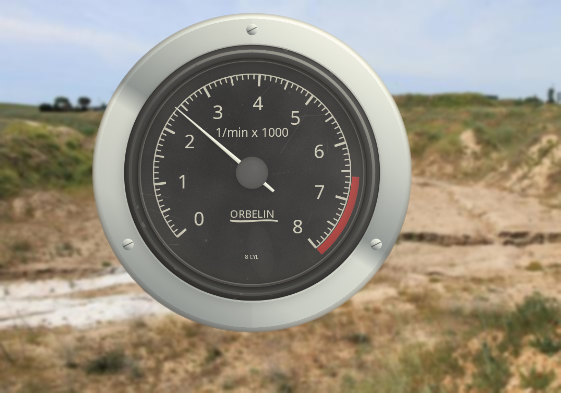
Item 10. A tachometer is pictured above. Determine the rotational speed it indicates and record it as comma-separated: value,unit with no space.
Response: 2400,rpm
